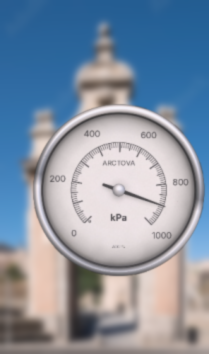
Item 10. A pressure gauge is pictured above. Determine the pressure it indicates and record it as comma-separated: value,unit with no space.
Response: 900,kPa
